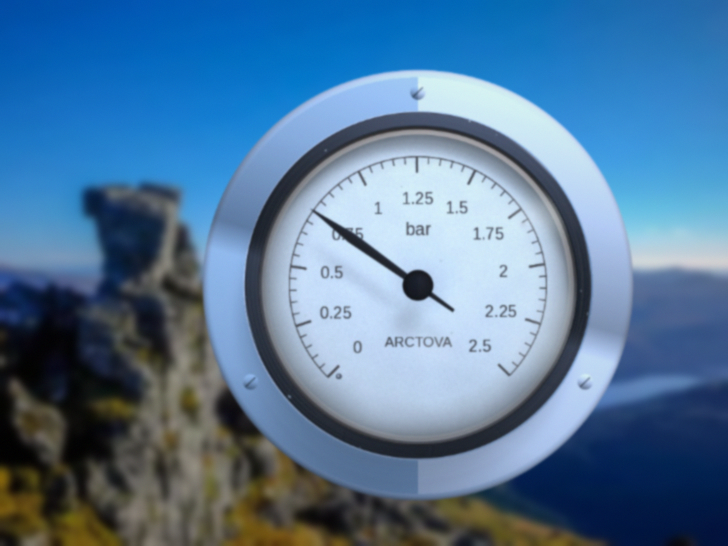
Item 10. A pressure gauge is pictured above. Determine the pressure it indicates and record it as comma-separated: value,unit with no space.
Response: 0.75,bar
